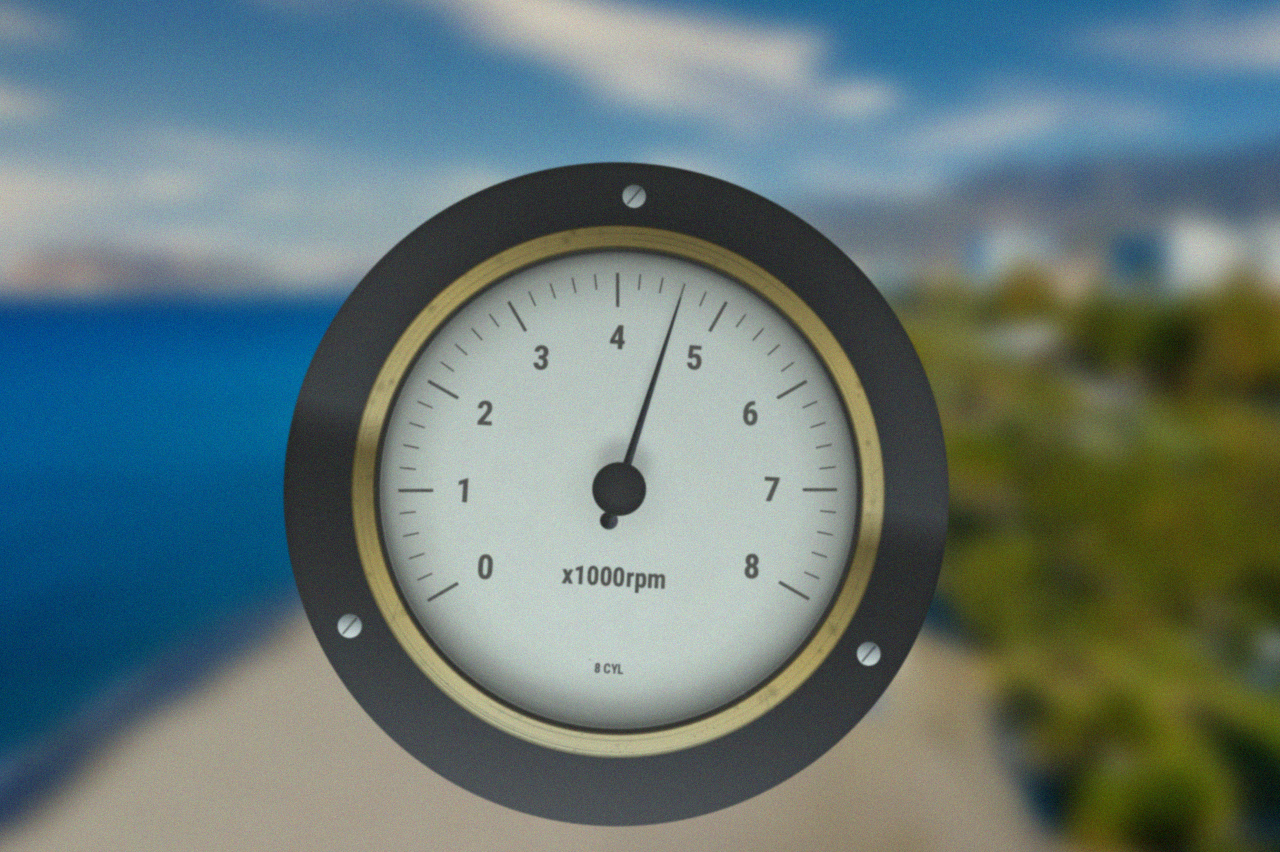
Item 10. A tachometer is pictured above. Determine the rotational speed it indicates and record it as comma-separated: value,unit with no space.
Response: 4600,rpm
